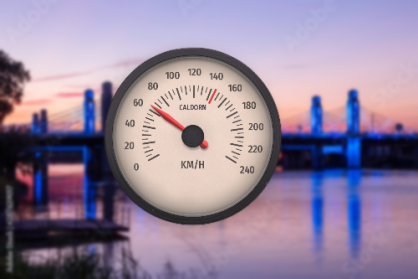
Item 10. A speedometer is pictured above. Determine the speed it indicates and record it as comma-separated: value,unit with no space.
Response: 65,km/h
